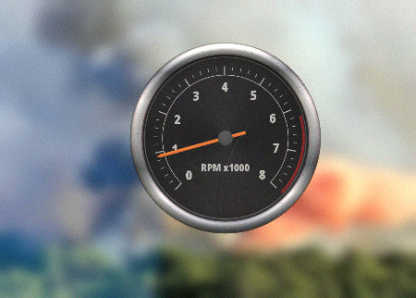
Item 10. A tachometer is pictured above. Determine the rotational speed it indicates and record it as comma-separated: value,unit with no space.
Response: 900,rpm
